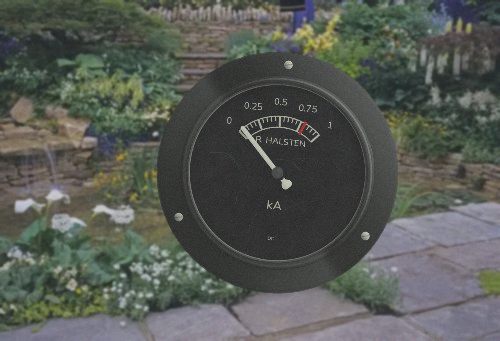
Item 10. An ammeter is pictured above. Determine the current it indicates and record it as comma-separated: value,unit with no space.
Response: 0.05,kA
